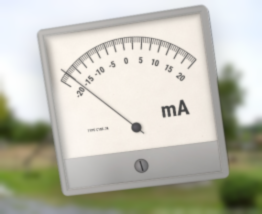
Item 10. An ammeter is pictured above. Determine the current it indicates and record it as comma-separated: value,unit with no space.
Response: -17.5,mA
